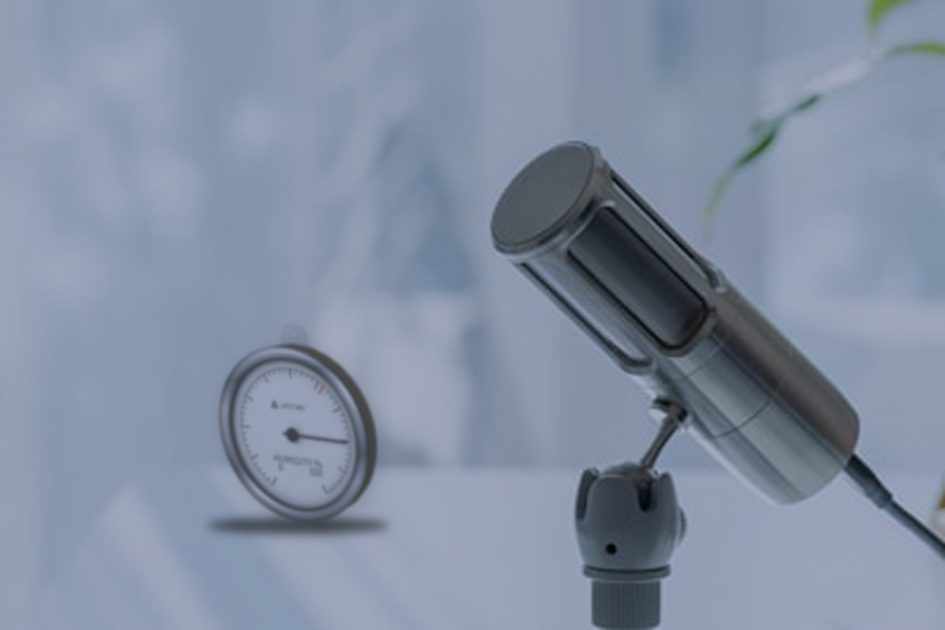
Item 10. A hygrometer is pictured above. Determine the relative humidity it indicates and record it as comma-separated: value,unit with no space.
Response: 80,%
